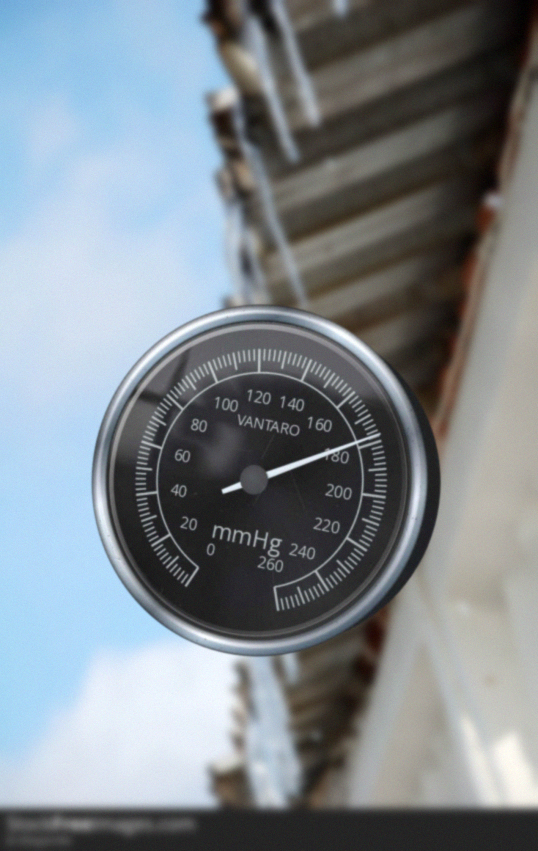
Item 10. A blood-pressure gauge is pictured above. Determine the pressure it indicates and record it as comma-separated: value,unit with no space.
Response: 178,mmHg
